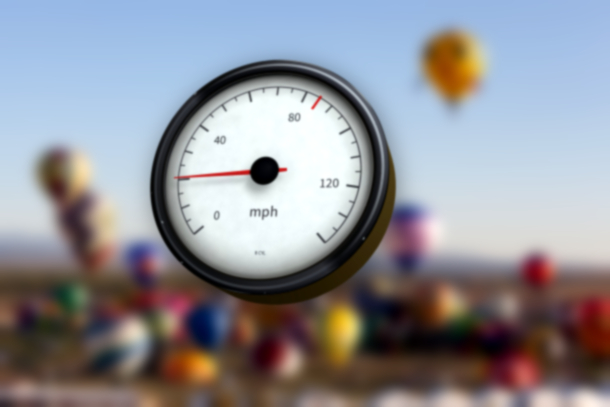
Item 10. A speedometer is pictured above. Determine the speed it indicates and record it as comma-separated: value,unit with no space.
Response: 20,mph
